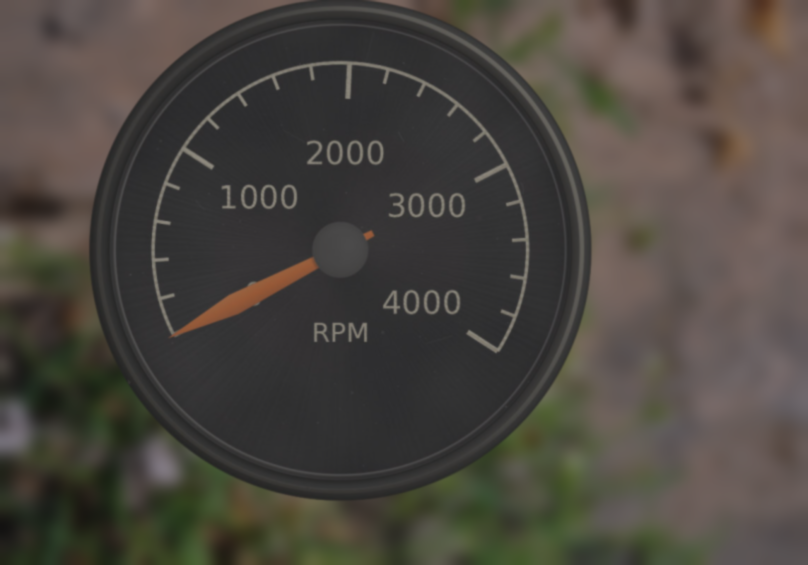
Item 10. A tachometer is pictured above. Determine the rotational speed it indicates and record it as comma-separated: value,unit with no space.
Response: 0,rpm
